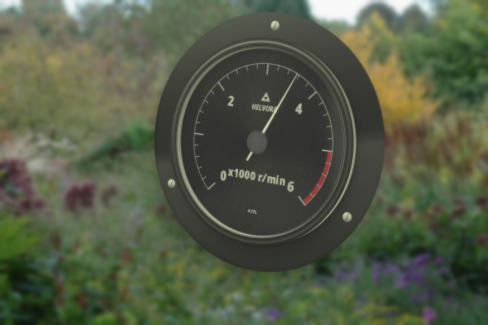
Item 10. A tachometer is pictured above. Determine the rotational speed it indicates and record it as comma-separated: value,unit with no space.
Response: 3600,rpm
